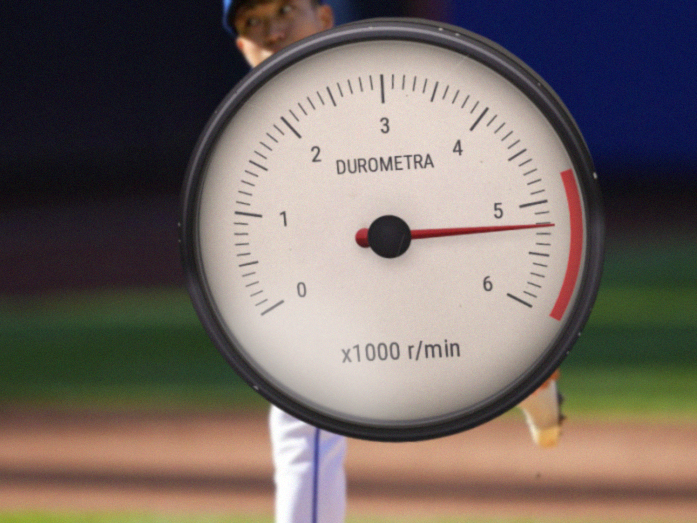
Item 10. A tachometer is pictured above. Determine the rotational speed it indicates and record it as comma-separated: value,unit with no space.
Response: 5200,rpm
